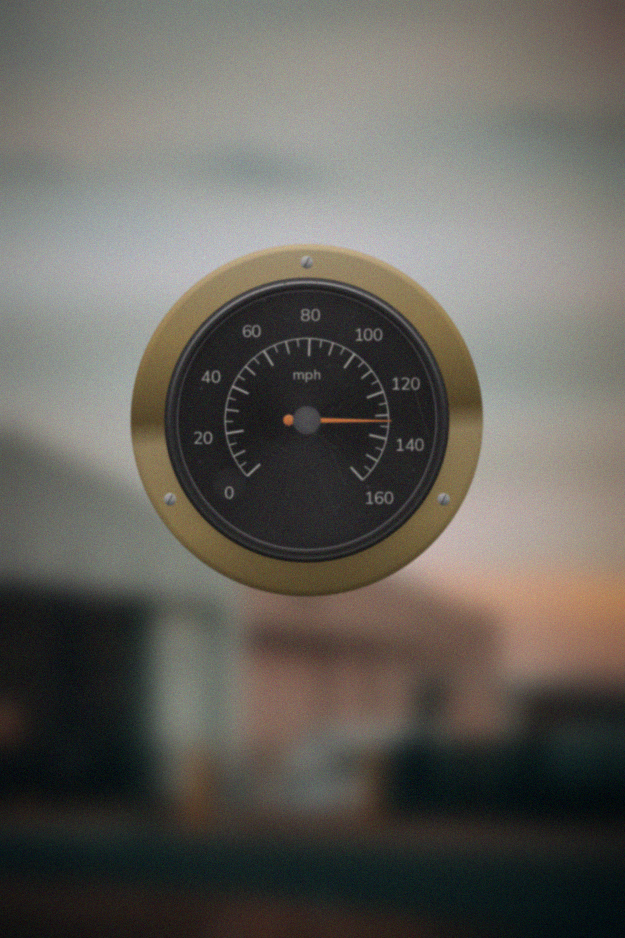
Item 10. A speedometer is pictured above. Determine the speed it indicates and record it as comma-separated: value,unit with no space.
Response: 132.5,mph
